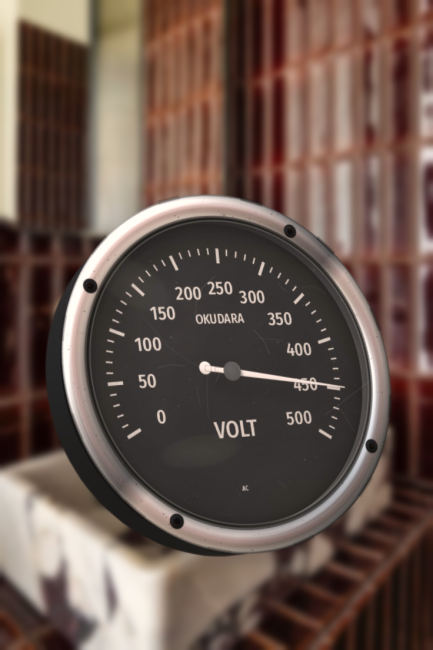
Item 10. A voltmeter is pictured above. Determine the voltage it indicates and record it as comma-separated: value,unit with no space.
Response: 450,V
